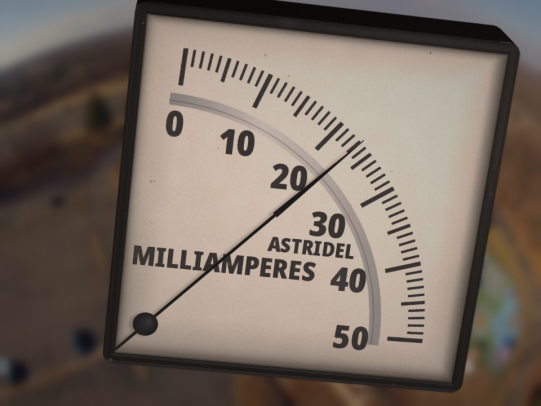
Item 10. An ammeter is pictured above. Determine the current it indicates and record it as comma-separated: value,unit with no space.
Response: 23,mA
